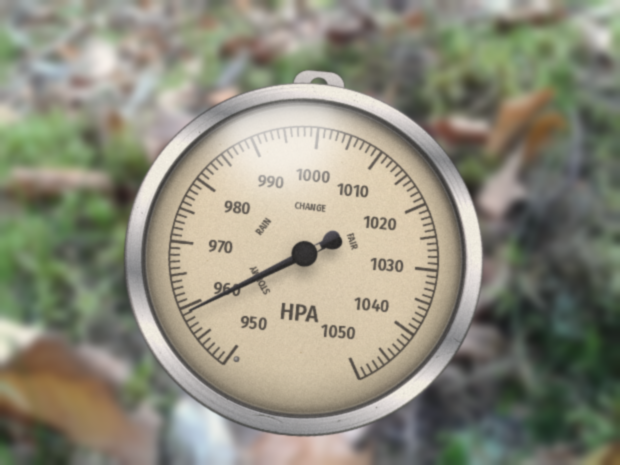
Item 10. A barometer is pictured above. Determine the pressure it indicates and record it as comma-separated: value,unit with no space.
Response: 959,hPa
